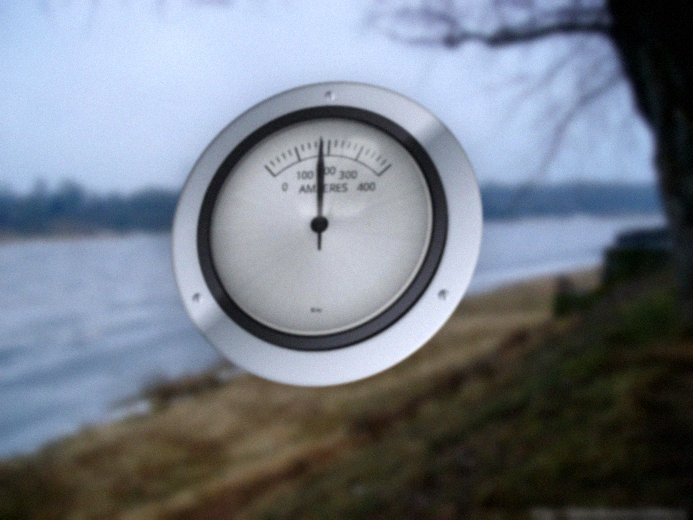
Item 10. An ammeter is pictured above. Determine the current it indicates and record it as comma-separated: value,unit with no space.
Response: 180,A
